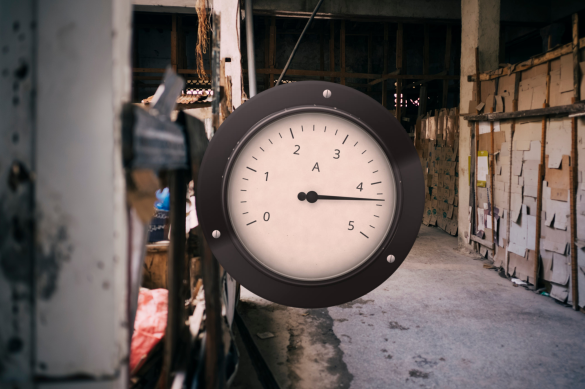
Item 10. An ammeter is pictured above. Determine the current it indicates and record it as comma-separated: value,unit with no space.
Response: 4.3,A
